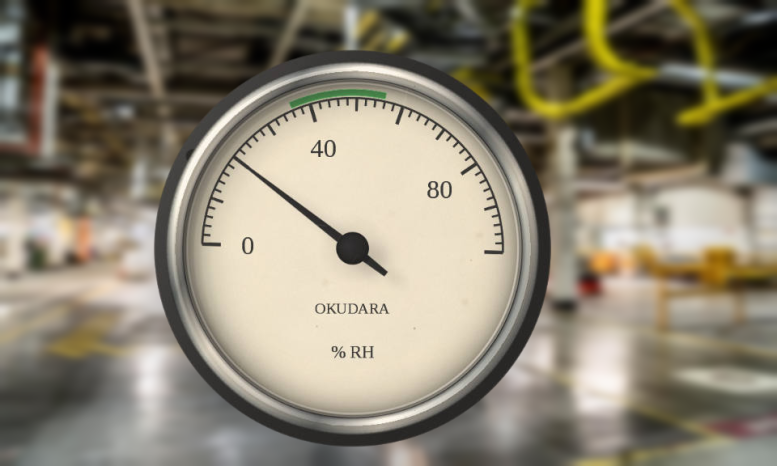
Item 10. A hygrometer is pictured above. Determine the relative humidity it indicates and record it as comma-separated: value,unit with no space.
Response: 20,%
